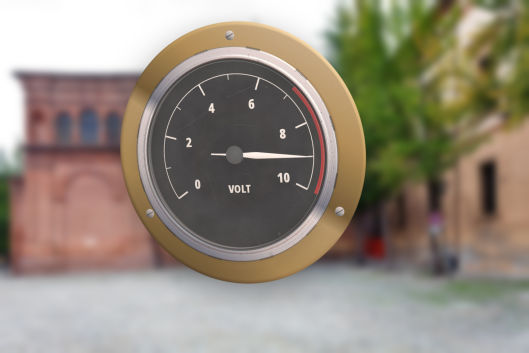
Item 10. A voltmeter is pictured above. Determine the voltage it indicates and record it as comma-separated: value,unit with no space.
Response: 9,V
